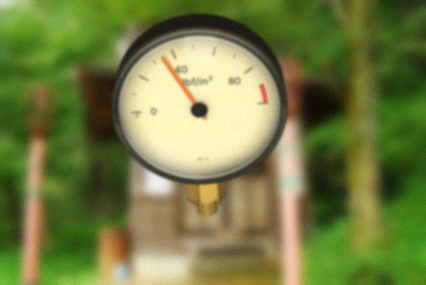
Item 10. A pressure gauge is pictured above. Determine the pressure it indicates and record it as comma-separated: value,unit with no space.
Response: 35,psi
